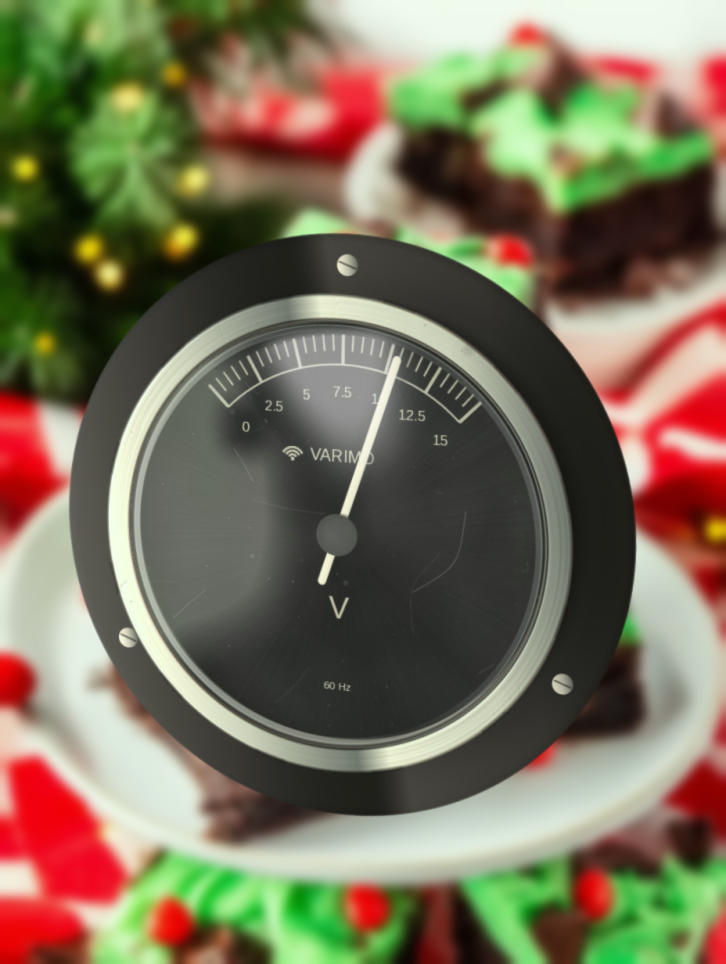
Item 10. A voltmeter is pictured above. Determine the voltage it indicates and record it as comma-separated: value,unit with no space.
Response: 10.5,V
